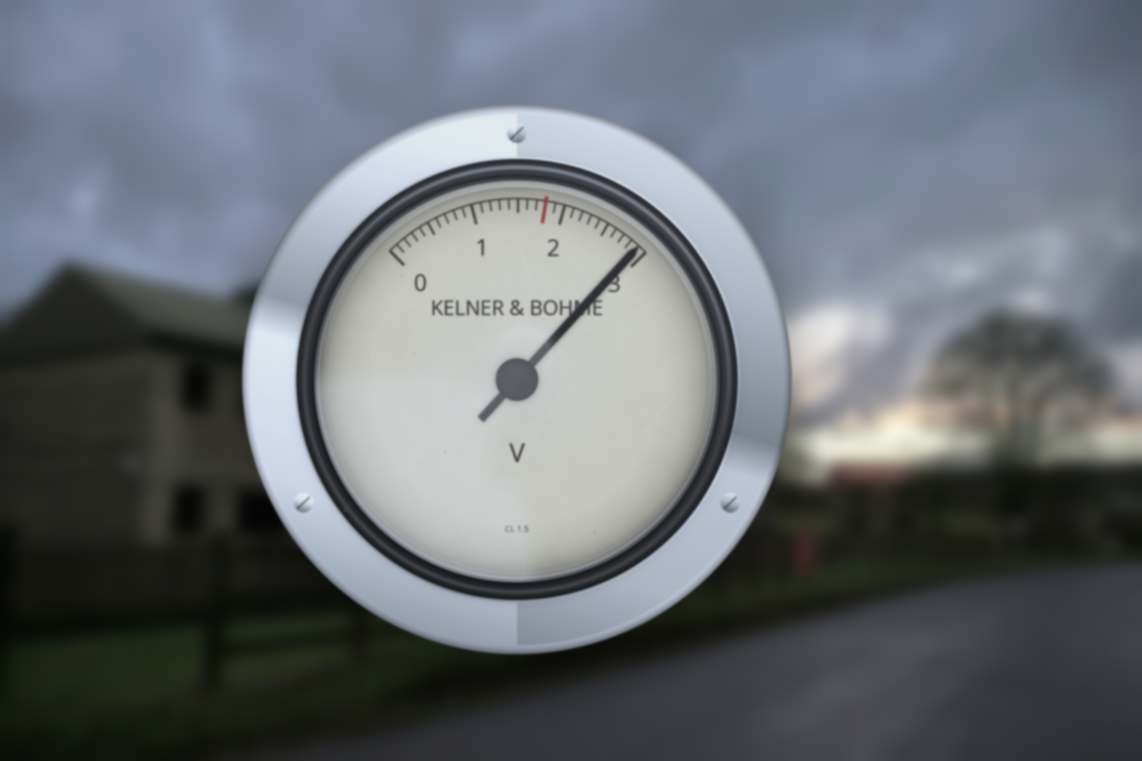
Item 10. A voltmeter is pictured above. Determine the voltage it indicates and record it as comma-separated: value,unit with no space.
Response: 2.9,V
